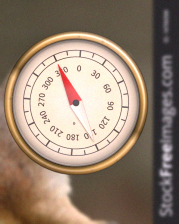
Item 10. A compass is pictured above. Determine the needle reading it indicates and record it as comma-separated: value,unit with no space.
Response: 330,°
